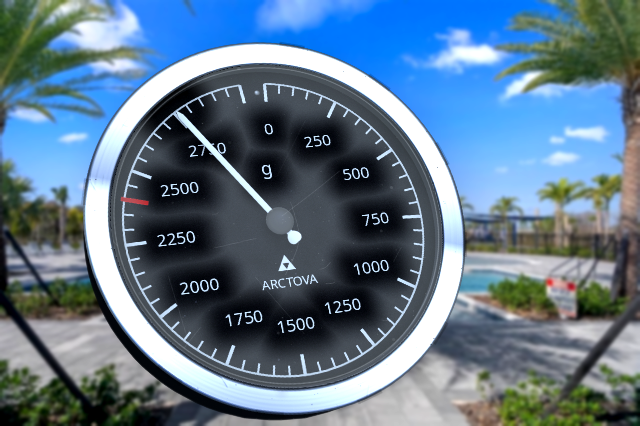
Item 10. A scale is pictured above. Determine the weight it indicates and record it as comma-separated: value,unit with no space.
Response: 2750,g
